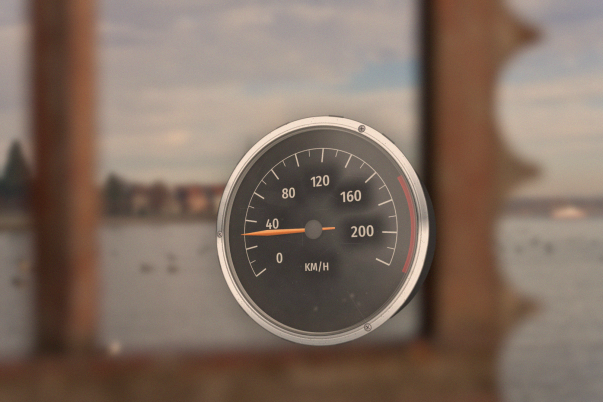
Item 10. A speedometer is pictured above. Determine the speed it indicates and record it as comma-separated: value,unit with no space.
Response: 30,km/h
